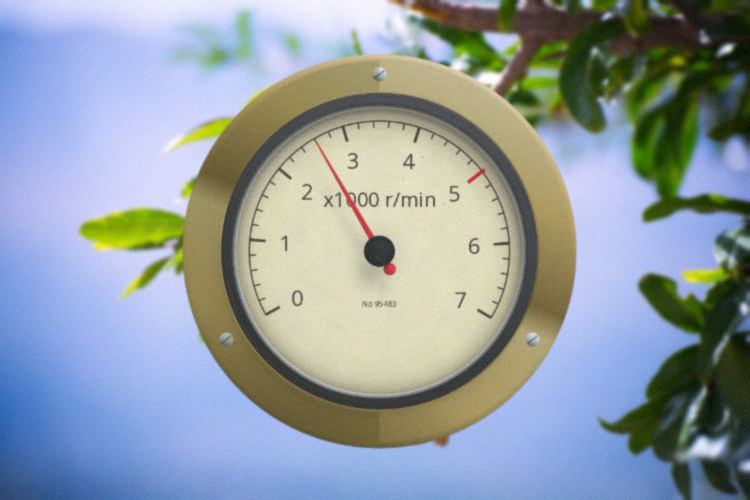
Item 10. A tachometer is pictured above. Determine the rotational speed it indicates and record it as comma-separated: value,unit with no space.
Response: 2600,rpm
